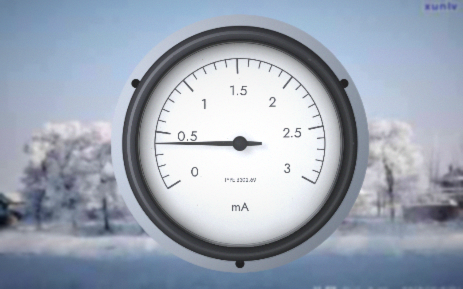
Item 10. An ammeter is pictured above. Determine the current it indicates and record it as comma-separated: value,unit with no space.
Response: 0.4,mA
